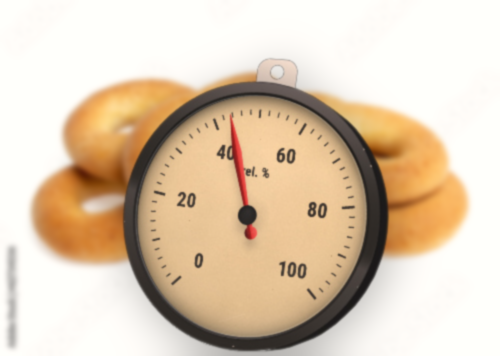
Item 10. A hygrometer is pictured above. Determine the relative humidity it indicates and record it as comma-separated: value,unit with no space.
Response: 44,%
